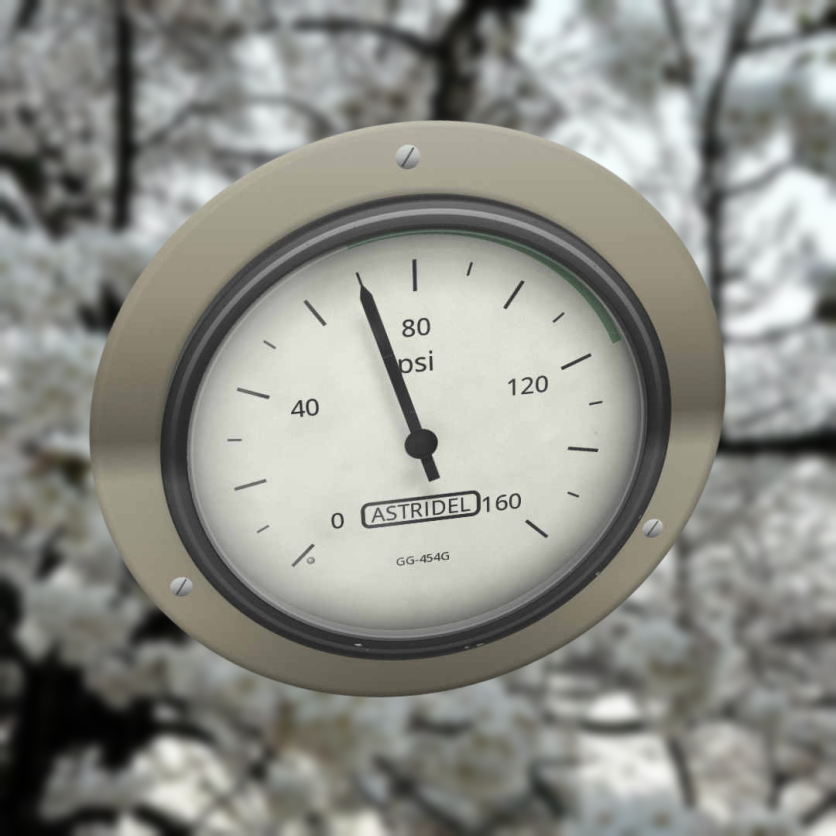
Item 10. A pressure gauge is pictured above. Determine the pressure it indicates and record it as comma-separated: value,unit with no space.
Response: 70,psi
